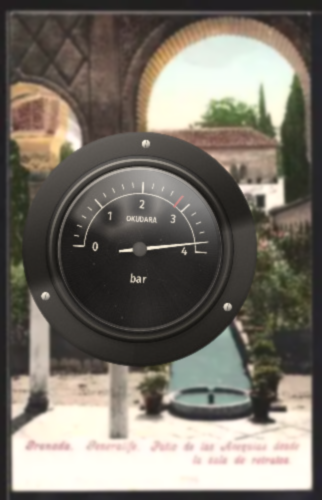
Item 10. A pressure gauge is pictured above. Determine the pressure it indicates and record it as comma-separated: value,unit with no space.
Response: 3.8,bar
